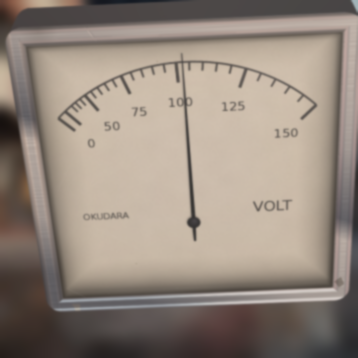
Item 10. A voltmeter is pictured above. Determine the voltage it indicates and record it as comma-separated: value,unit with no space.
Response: 102.5,V
